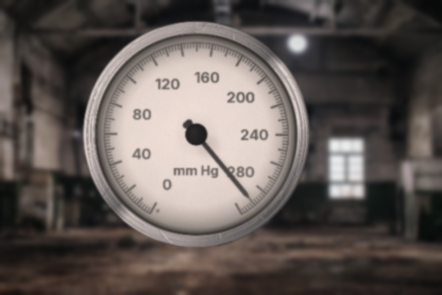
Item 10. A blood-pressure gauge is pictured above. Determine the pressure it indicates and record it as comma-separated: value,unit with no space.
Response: 290,mmHg
